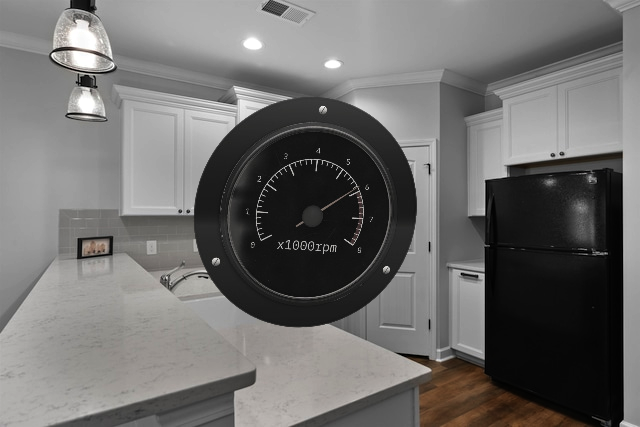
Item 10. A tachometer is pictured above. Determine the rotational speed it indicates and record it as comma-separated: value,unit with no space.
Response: 5800,rpm
